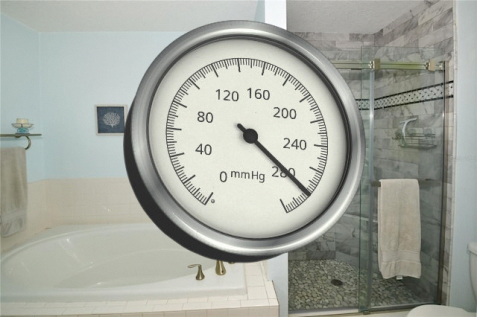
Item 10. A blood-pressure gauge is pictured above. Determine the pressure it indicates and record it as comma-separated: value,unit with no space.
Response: 280,mmHg
